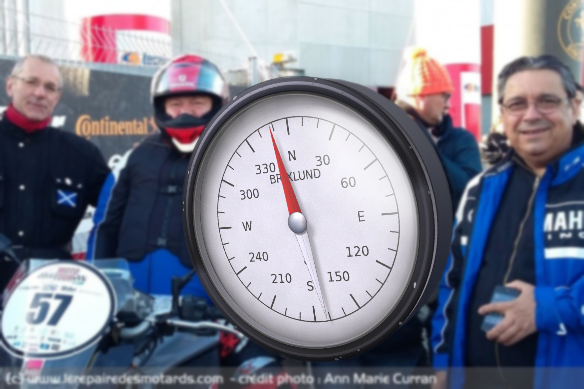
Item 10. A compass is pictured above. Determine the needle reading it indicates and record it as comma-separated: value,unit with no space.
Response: 350,°
